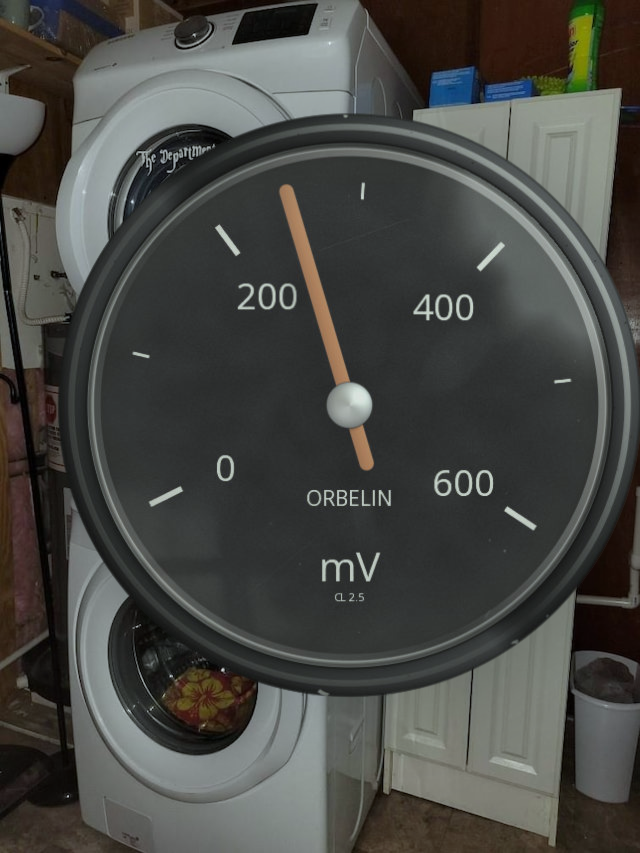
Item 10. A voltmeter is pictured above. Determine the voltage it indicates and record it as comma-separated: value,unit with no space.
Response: 250,mV
